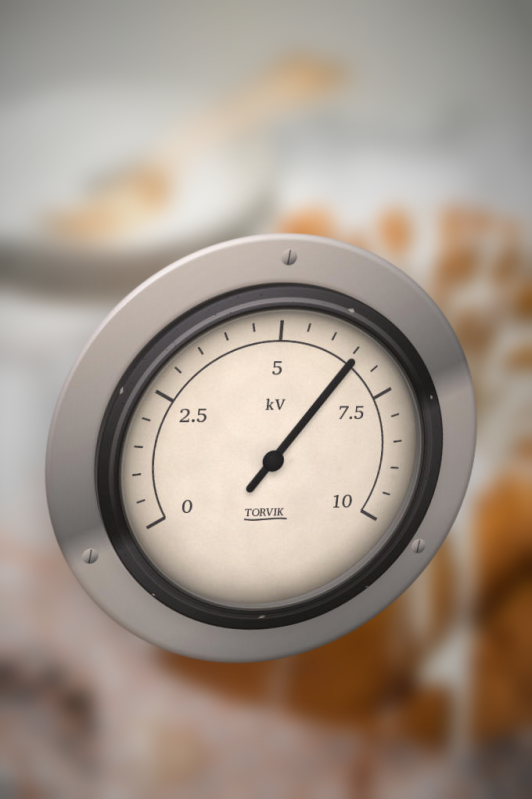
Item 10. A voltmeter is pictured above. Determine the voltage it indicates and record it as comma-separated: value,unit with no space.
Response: 6.5,kV
